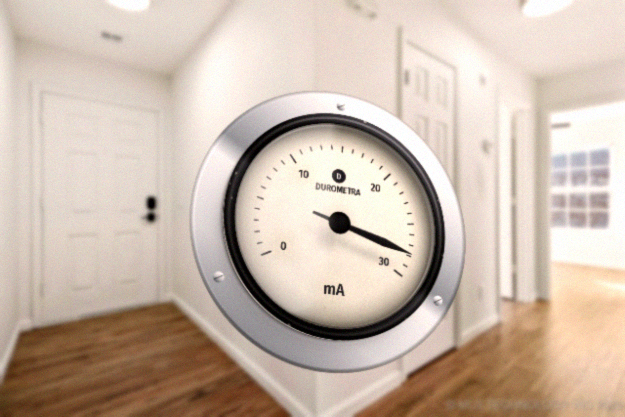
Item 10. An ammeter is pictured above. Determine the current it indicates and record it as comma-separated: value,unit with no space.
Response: 28,mA
